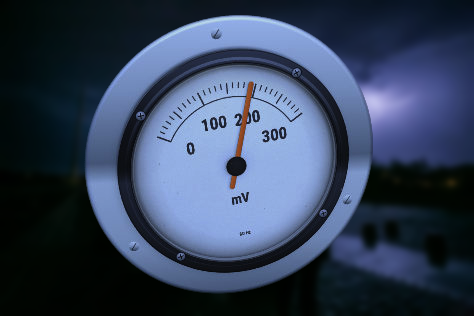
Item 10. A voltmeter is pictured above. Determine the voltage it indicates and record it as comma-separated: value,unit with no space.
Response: 190,mV
